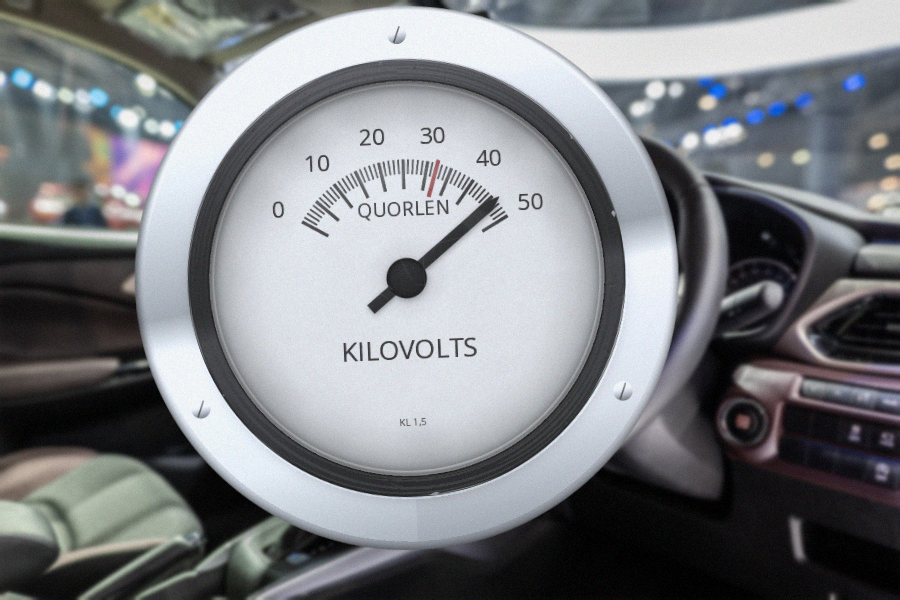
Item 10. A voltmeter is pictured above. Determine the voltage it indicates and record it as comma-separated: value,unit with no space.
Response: 46,kV
